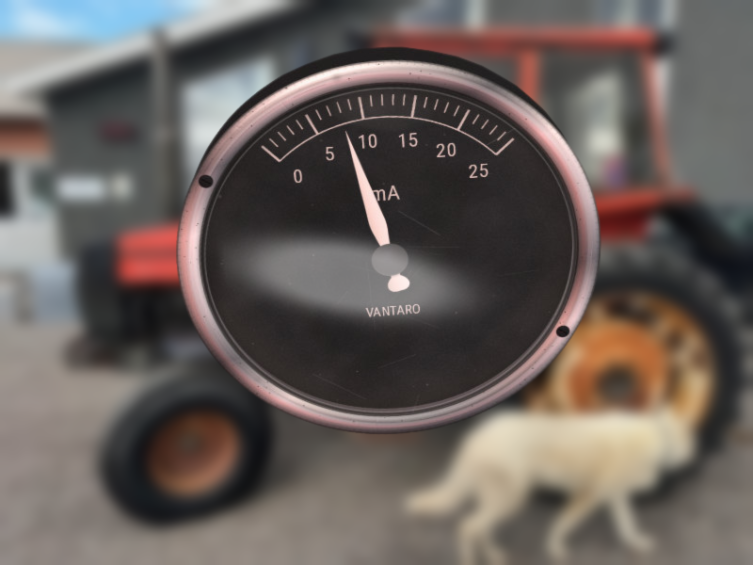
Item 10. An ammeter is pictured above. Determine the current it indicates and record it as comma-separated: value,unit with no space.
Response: 8,mA
